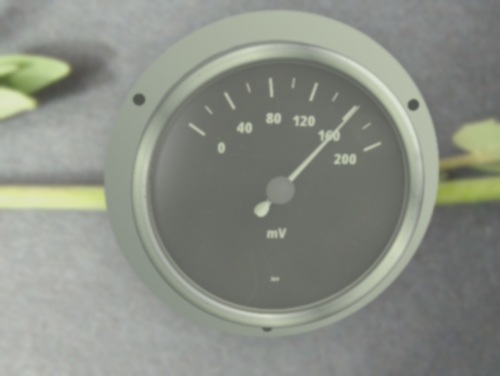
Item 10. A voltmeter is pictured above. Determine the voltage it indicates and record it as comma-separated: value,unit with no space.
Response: 160,mV
